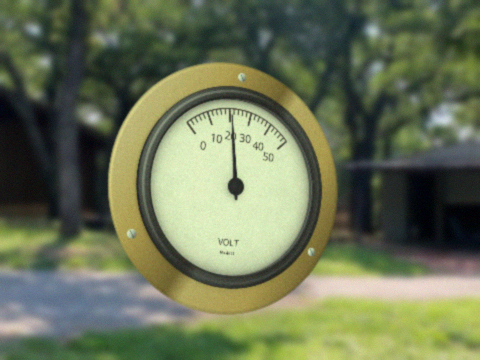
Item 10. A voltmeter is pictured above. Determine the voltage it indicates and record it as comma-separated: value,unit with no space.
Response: 20,V
